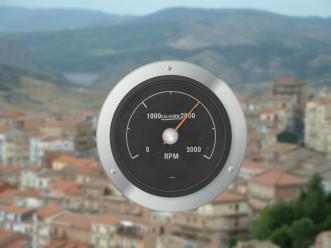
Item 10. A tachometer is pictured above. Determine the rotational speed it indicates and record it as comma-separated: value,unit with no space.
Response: 2000,rpm
